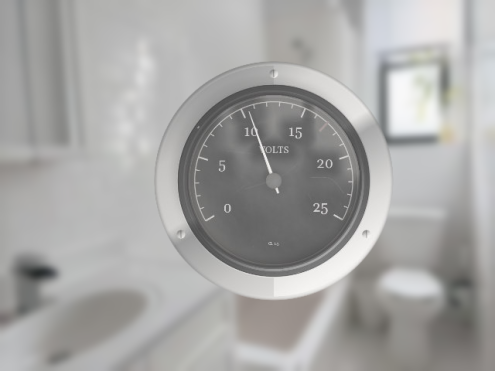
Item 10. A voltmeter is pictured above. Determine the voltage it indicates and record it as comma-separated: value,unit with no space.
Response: 10.5,V
